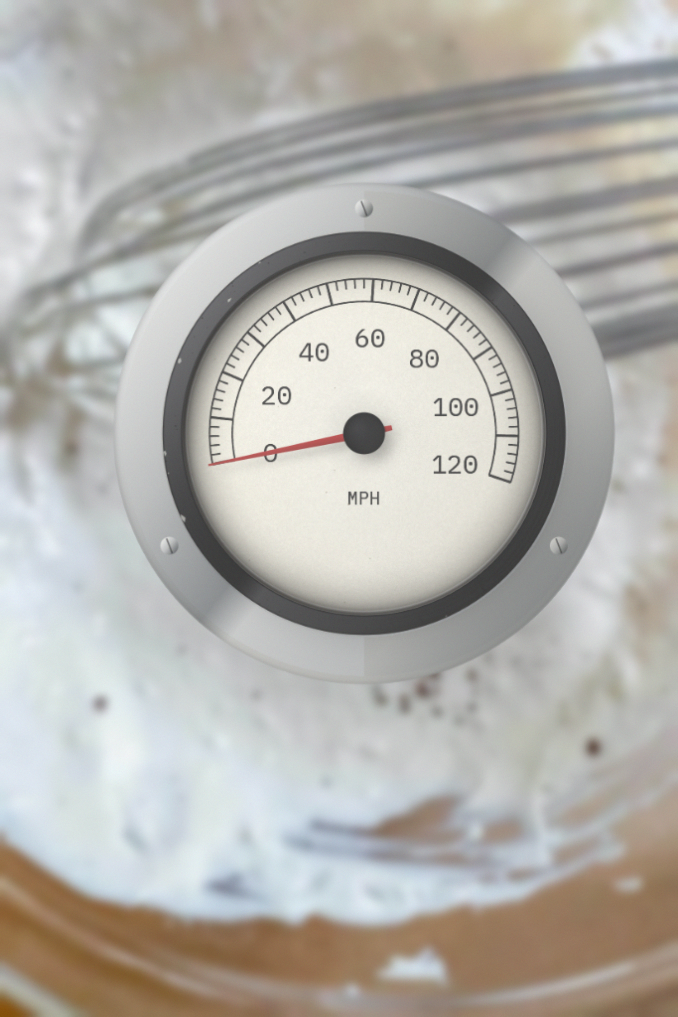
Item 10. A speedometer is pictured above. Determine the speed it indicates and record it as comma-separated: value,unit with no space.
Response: 0,mph
